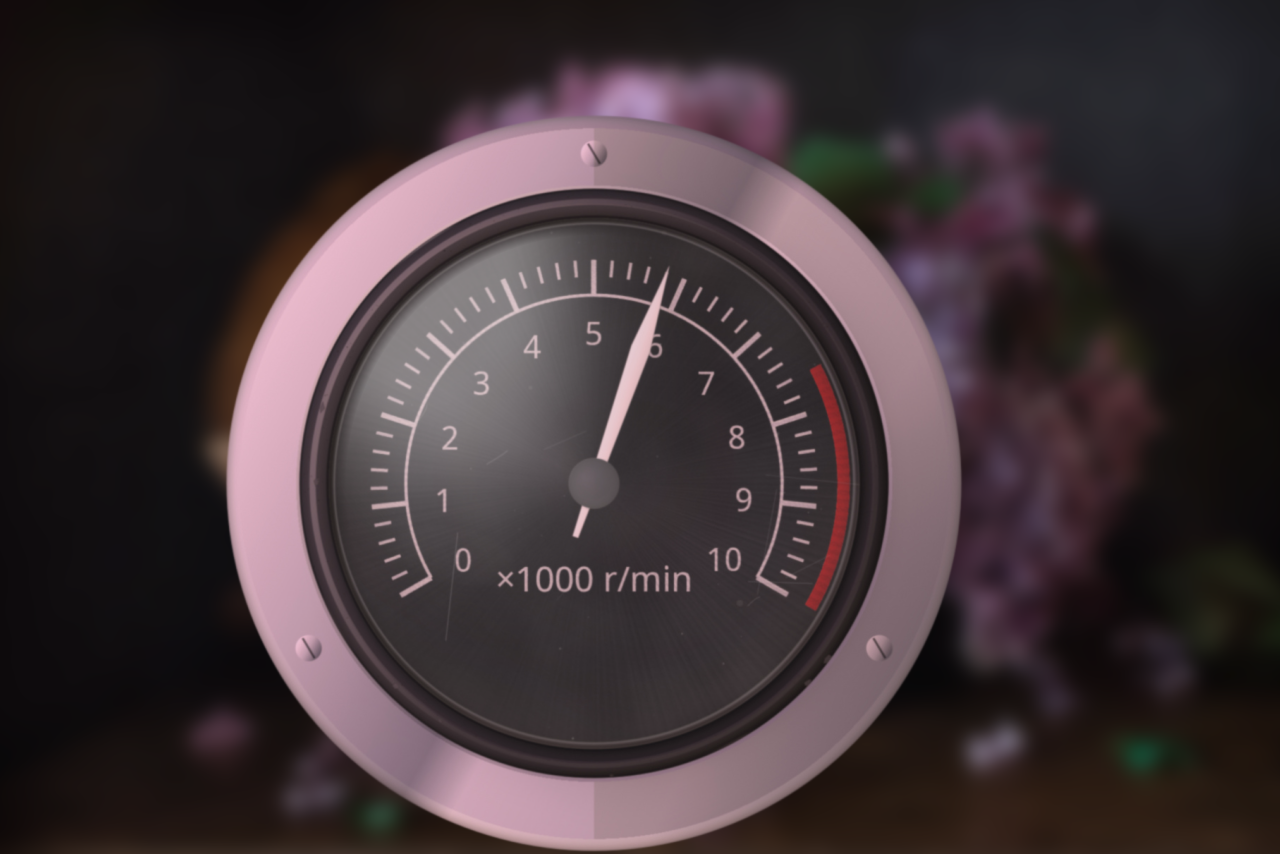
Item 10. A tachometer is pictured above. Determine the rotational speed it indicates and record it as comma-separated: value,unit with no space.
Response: 5800,rpm
